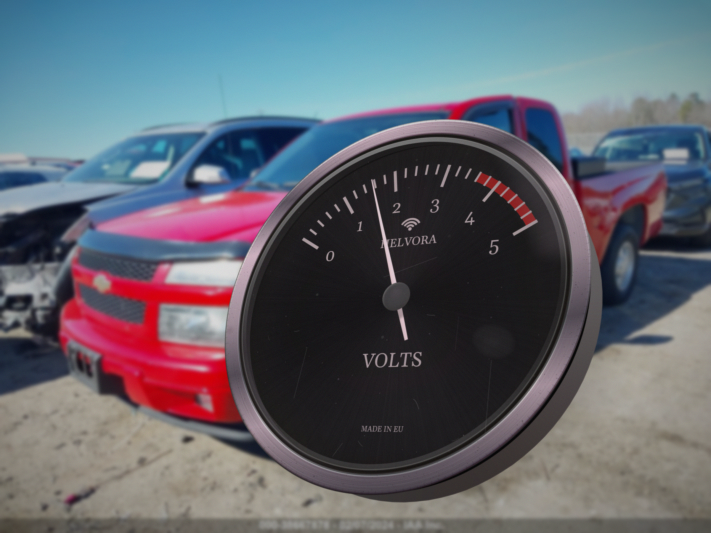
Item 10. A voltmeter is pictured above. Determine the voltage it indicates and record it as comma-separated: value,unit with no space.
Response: 1.6,V
